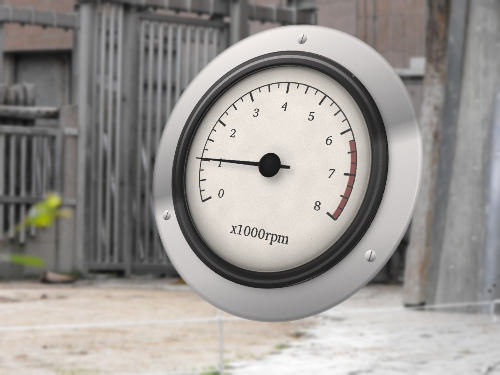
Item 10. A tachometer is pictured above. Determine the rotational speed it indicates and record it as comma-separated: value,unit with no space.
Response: 1000,rpm
